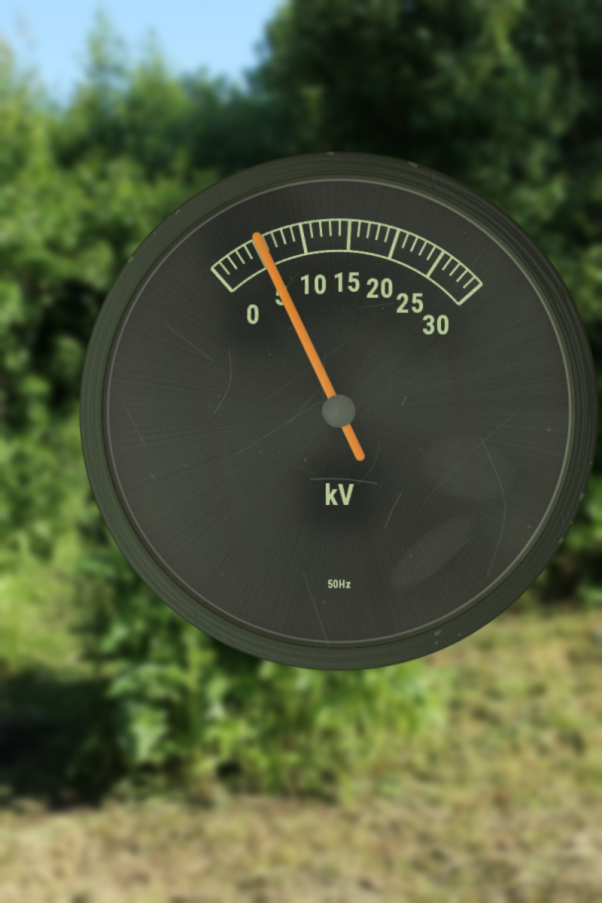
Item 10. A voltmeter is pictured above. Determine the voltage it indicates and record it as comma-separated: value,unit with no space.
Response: 5.5,kV
